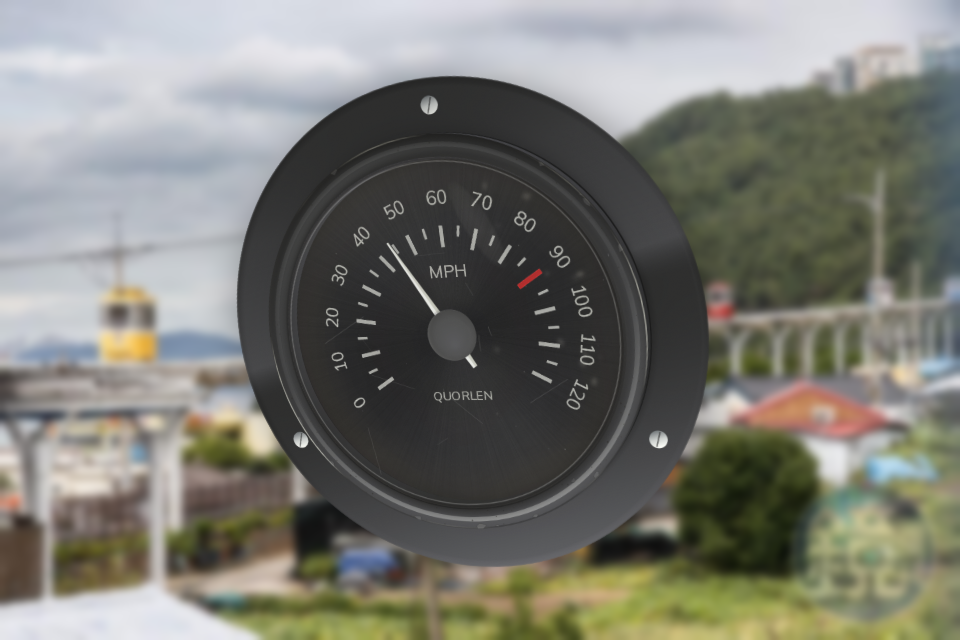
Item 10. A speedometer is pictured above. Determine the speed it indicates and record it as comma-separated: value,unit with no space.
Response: 45,mph
